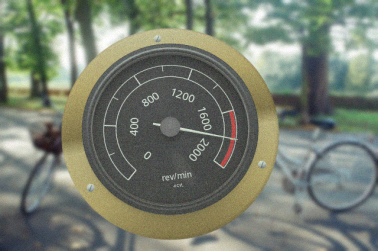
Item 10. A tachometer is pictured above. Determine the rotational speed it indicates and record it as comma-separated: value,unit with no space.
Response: 1800,rpm
